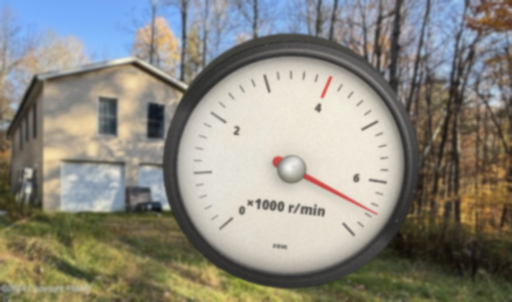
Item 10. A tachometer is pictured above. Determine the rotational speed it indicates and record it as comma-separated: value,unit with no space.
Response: 6500,rpm
